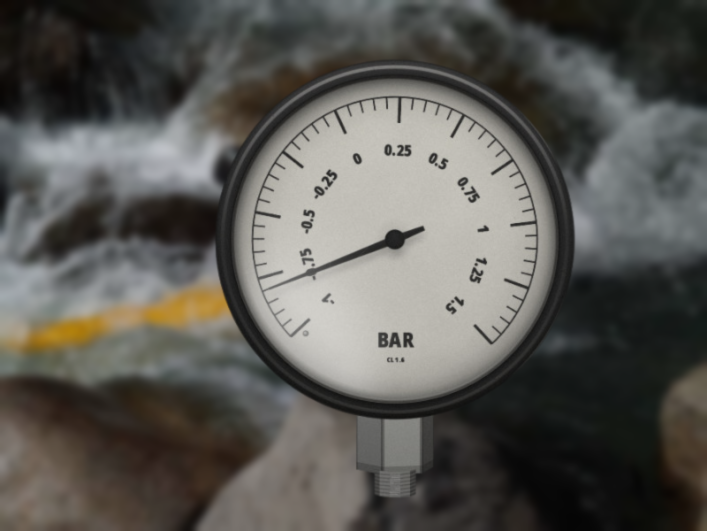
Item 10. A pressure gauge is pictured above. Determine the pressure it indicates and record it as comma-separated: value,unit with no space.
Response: -0.8,bar
